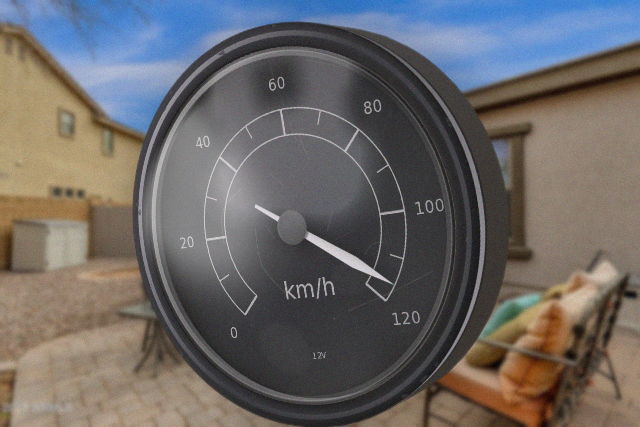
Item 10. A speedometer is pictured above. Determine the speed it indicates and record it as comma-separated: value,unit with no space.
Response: 115,km/h
